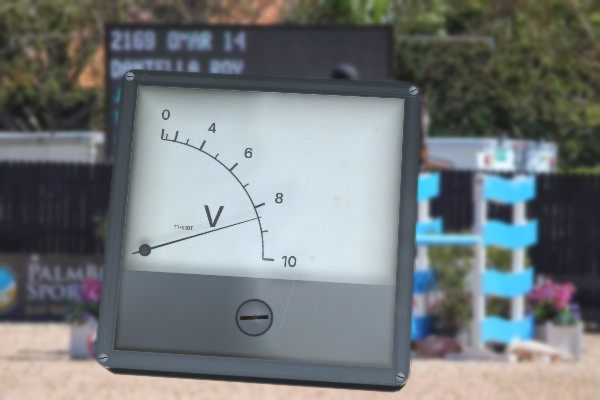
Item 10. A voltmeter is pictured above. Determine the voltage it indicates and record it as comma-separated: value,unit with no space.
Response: 8.5,V
